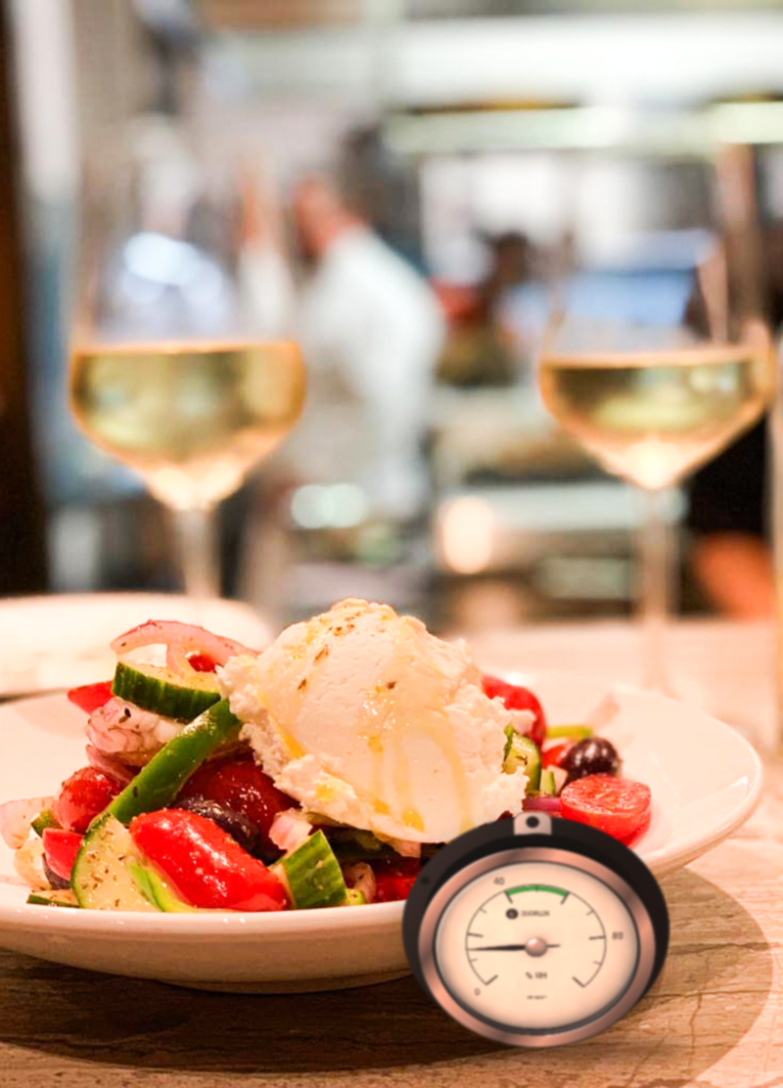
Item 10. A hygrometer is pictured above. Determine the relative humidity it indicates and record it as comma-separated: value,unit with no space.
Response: 15,%
